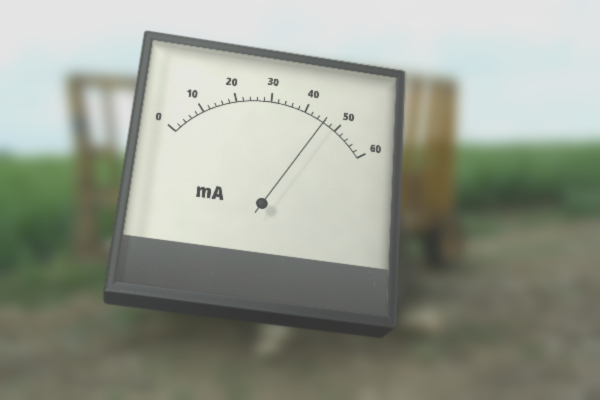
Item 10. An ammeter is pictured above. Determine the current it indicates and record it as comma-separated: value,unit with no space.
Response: 46,mA
